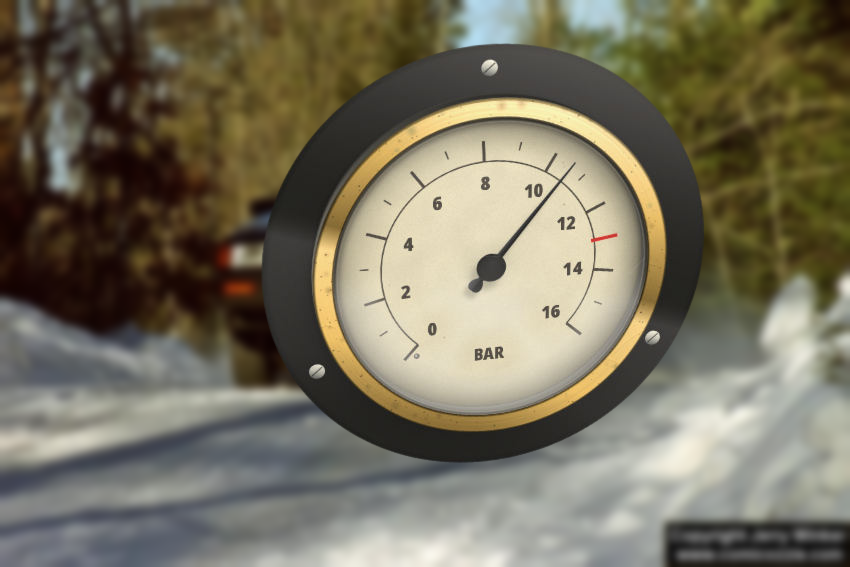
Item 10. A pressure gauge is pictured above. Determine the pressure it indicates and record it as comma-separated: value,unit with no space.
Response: 10.5,bar
